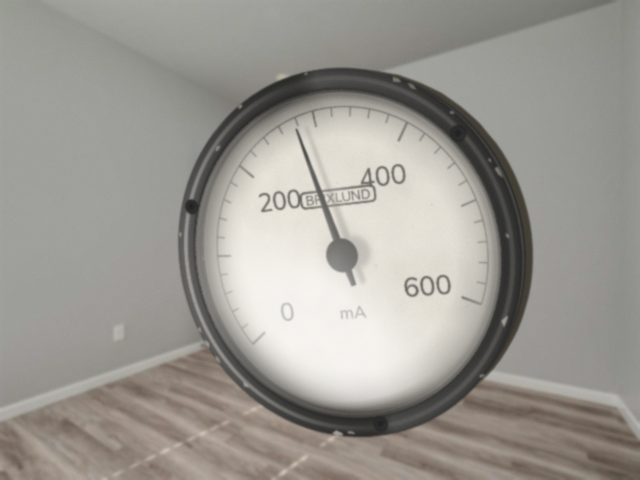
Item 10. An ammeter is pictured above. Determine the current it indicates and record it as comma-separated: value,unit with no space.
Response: 280,mA
